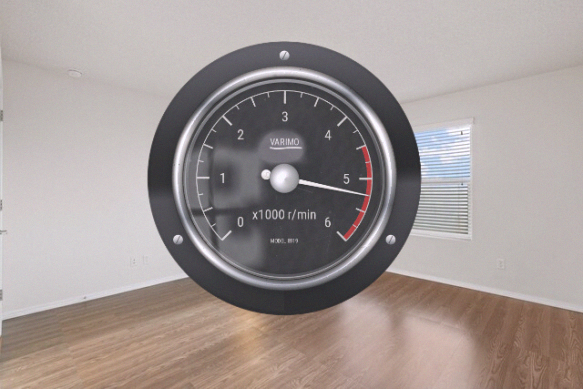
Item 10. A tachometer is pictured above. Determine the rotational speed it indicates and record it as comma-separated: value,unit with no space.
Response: 5250,rpm
